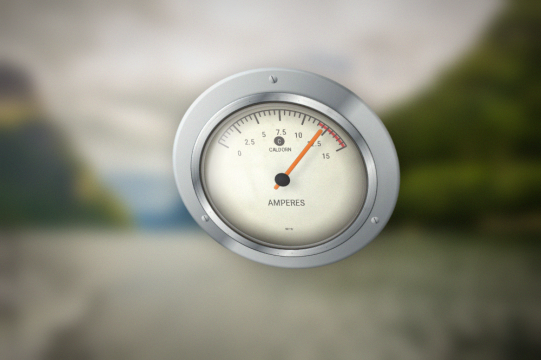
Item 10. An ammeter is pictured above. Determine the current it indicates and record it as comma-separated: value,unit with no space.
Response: 12,A
